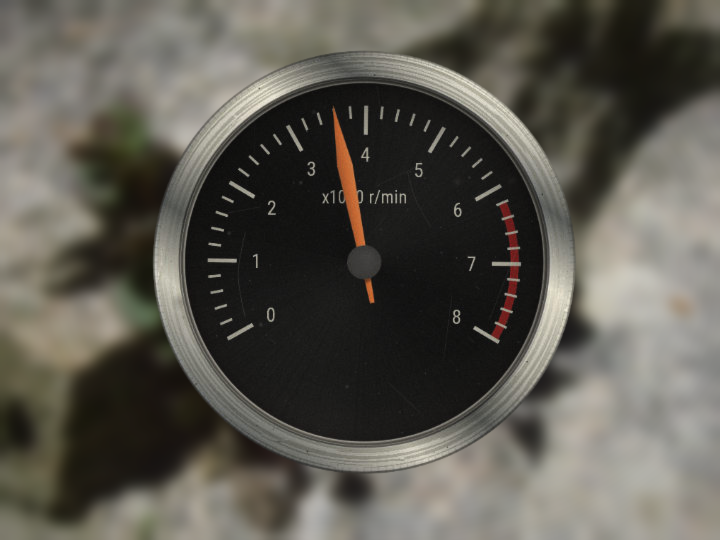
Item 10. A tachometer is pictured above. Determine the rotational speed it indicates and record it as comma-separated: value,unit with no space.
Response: 3600,rpm
